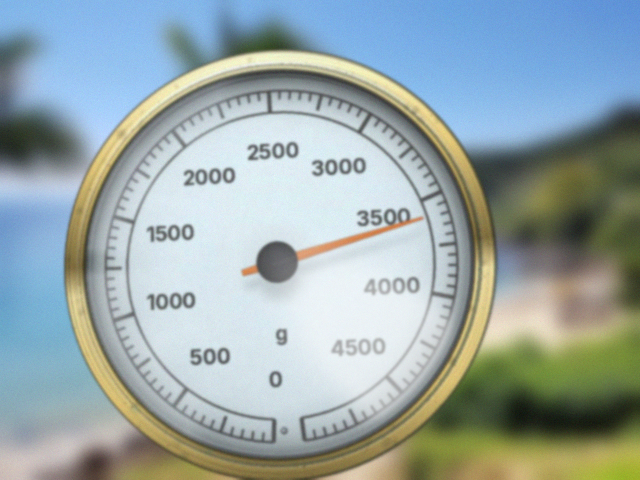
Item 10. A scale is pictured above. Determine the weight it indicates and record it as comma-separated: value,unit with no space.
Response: 3600,g
